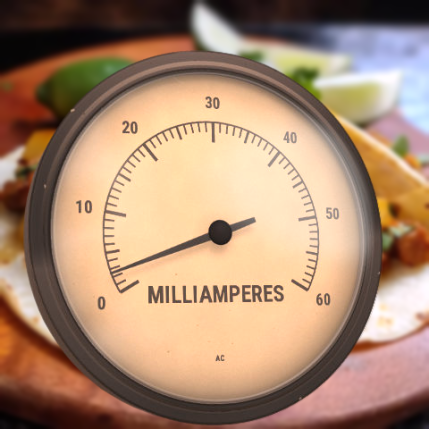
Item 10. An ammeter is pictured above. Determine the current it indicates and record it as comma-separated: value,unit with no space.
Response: 2.5,mA
